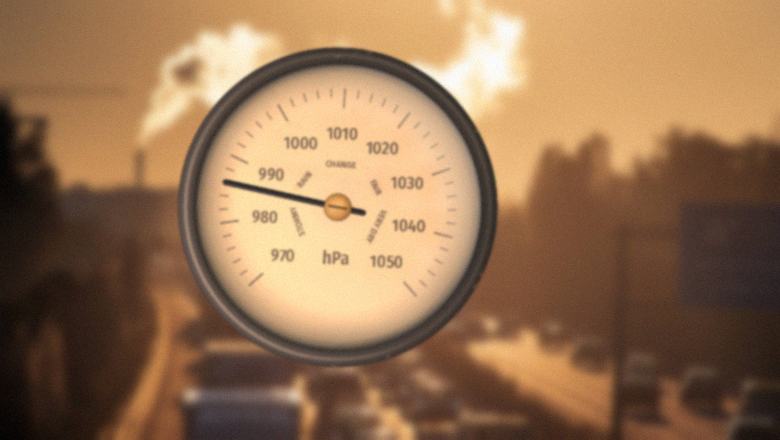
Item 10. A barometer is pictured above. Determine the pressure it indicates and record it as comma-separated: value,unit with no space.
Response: 986,hPa
